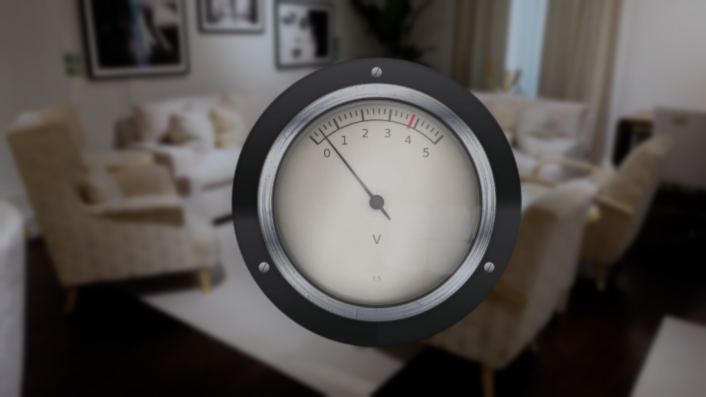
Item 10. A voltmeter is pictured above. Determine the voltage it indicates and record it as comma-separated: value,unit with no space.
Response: 0.4,V
